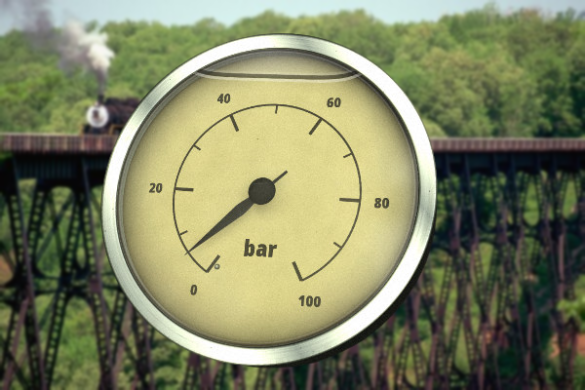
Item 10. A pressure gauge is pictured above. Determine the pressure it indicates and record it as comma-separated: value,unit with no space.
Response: 5,bar
